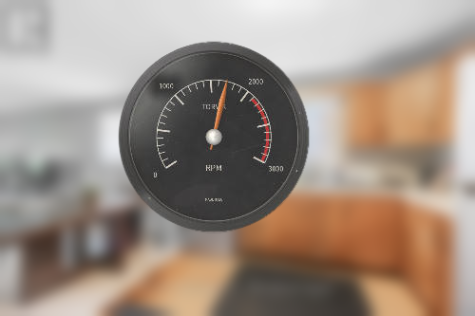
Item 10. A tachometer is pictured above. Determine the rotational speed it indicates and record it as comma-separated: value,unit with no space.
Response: 1700,rpm
